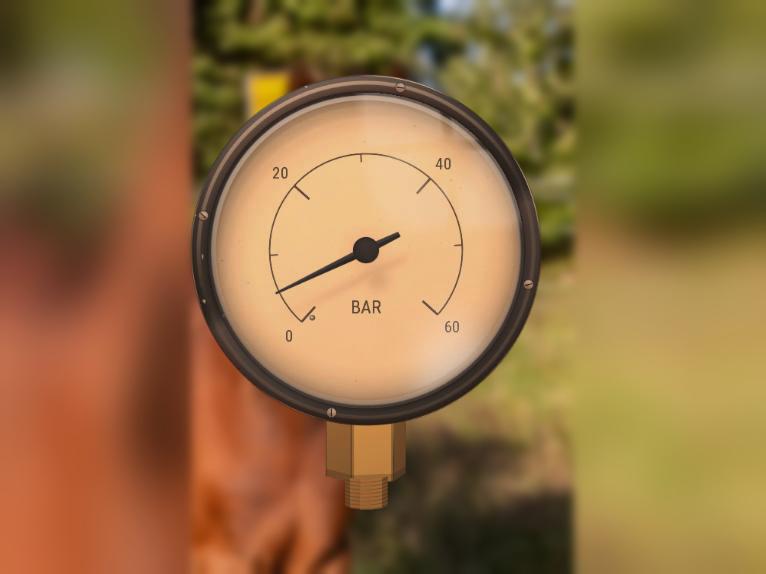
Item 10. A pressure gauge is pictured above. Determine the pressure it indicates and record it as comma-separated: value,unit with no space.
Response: 5,bar
